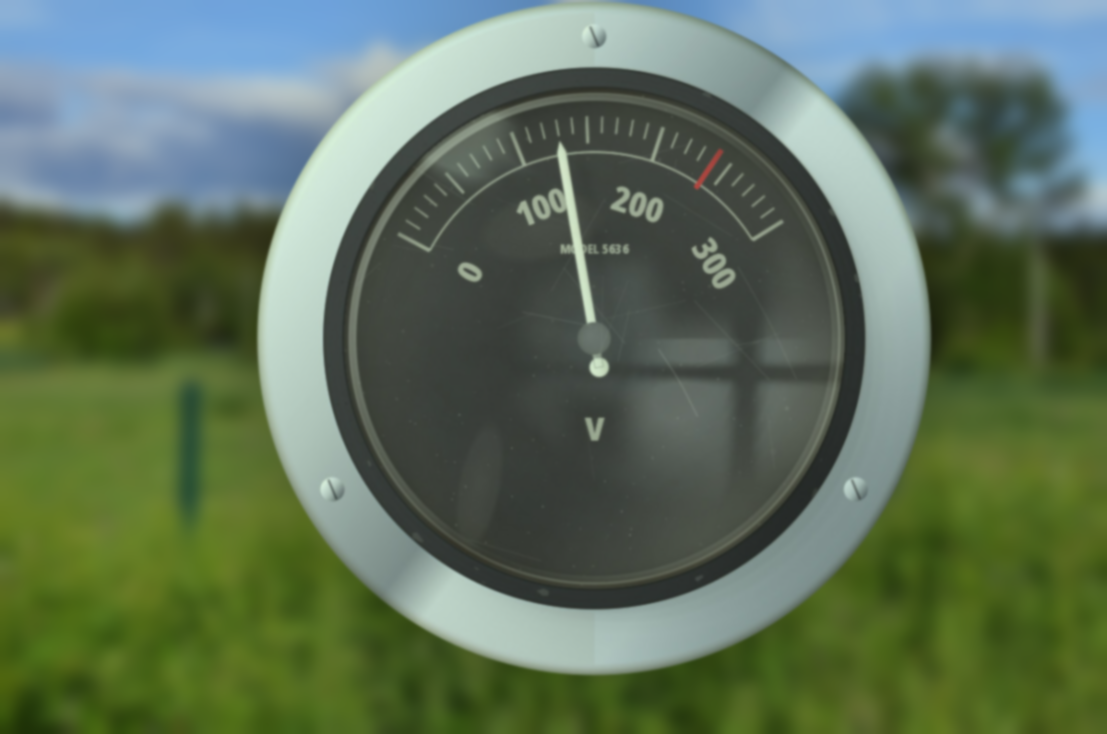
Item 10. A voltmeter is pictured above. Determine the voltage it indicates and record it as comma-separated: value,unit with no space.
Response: 130,V
